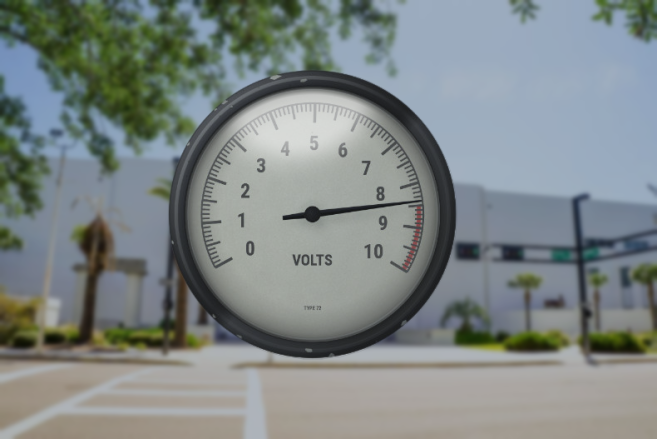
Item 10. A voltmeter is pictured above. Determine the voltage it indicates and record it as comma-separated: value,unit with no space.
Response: 8.4,V
